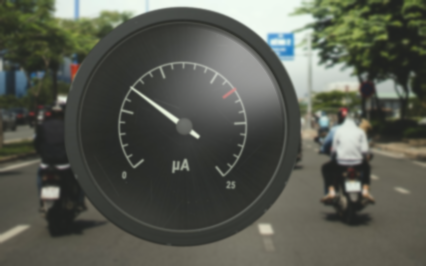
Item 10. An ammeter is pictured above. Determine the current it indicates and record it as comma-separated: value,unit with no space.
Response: 7,µA
